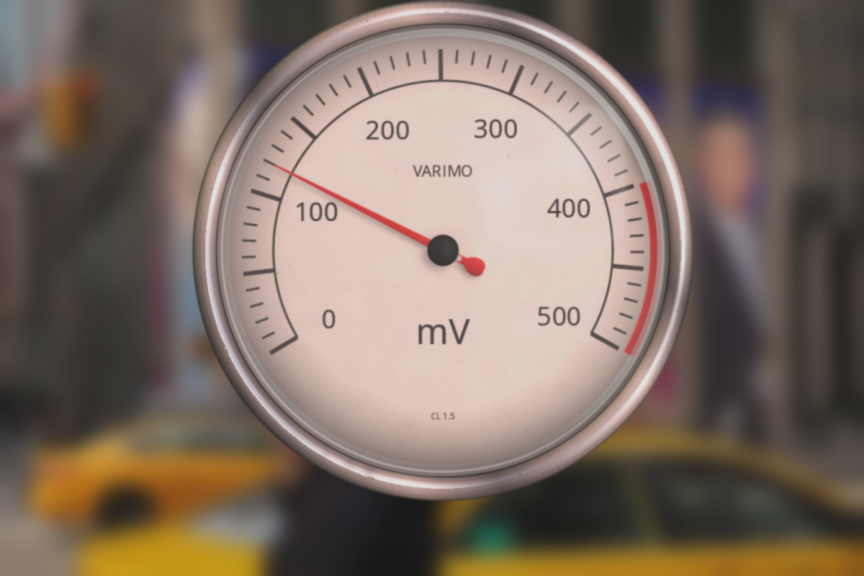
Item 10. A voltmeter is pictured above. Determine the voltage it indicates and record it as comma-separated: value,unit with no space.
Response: 120,mV
